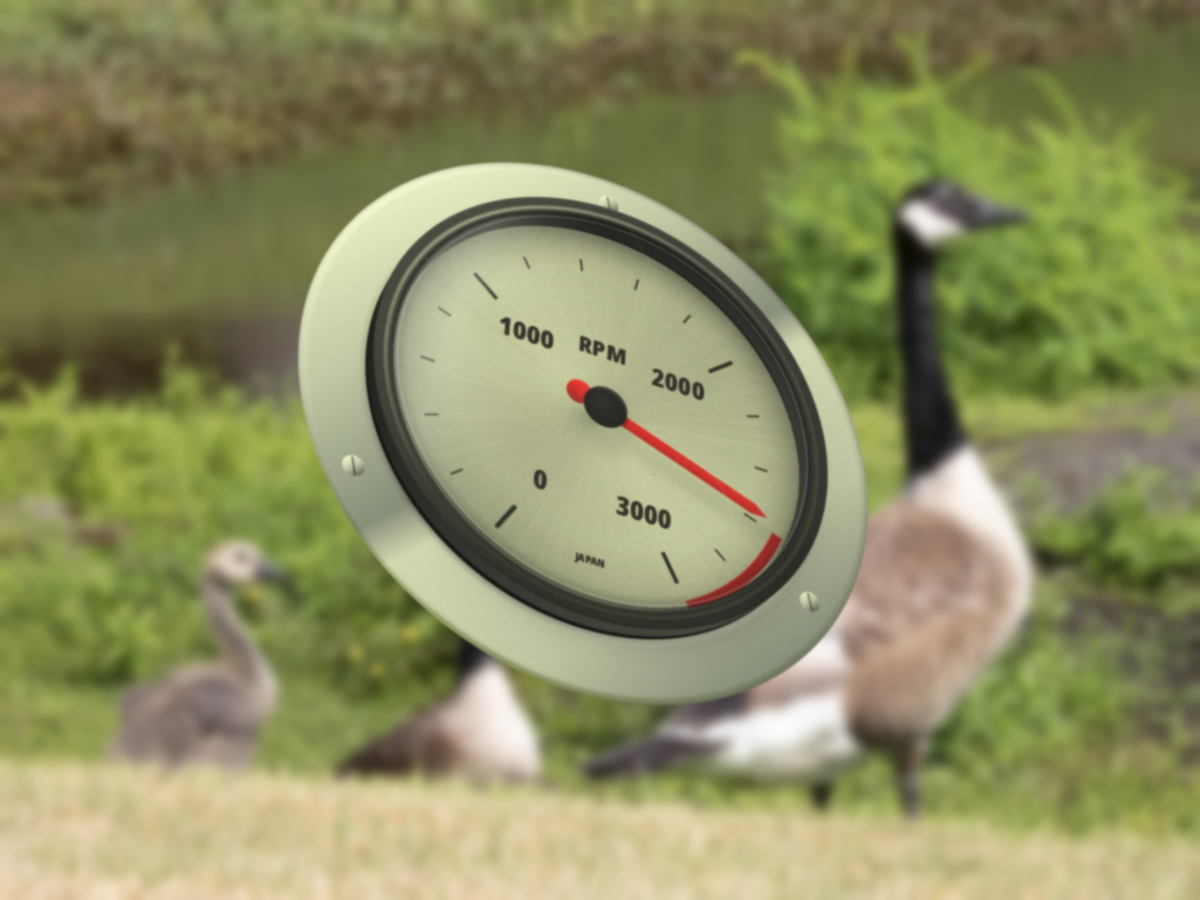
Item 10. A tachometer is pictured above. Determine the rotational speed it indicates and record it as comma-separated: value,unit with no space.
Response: 2600,rpm
